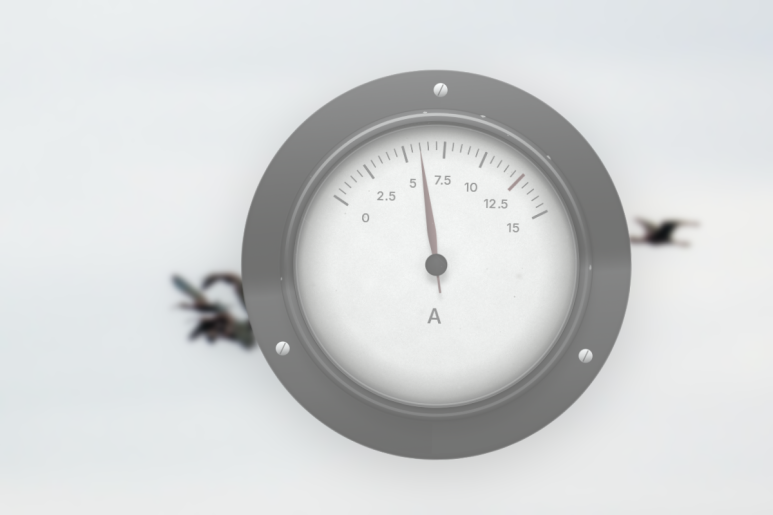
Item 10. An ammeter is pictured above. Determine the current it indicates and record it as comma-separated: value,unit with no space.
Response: 6,A
